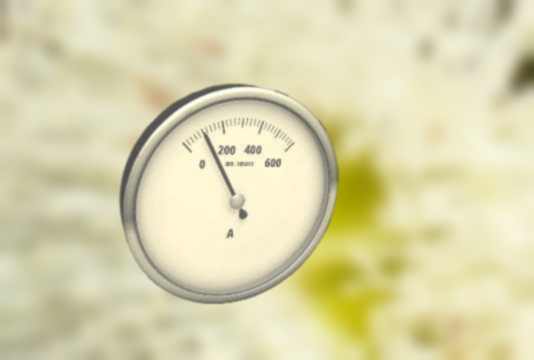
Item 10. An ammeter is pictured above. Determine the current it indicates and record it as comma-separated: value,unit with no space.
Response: 100,A
